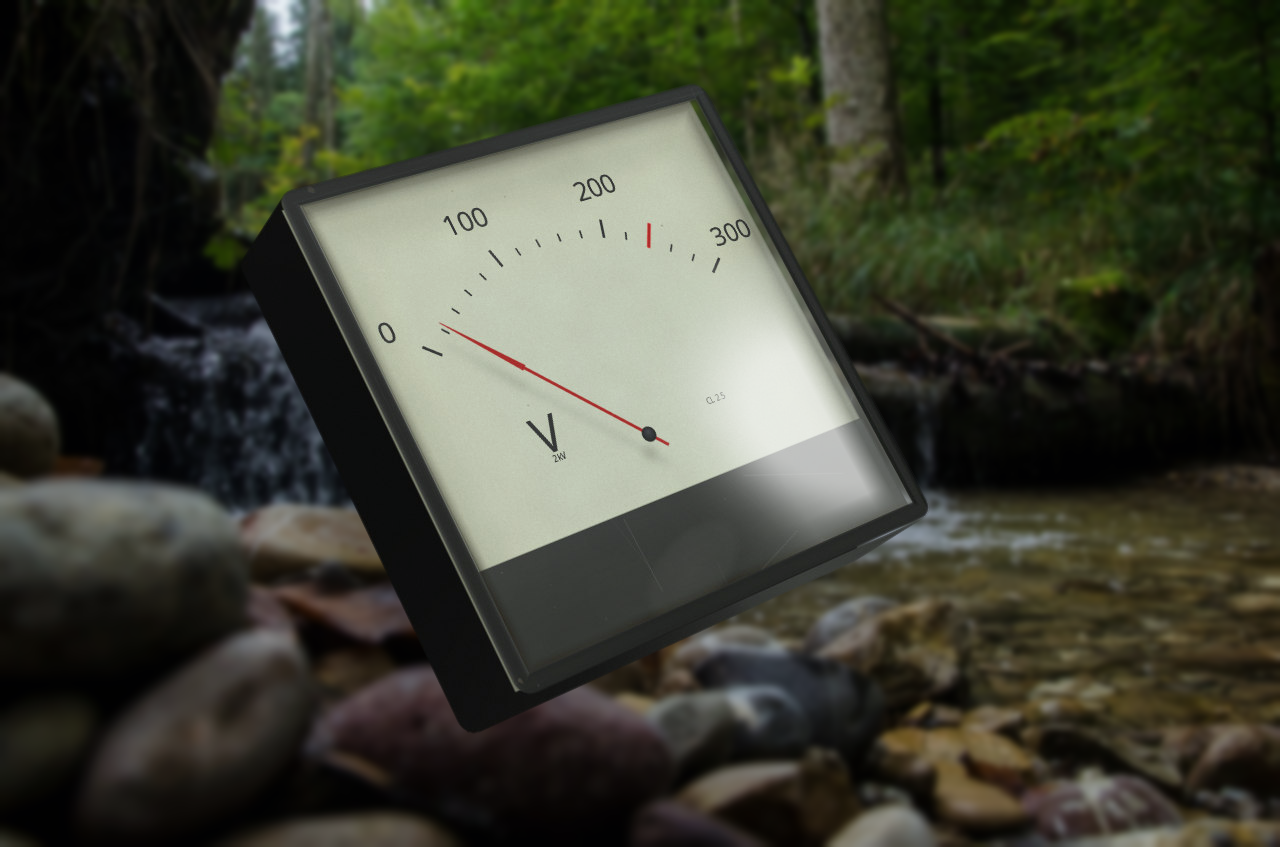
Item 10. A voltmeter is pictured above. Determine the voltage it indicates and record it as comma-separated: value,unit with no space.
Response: 20,V
